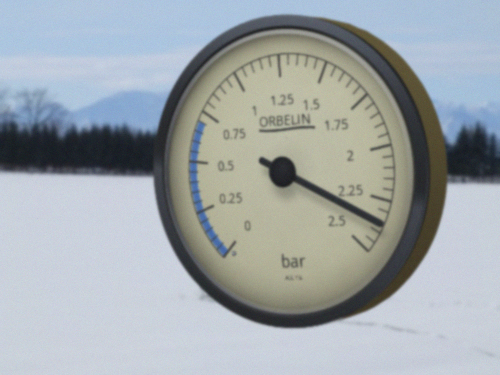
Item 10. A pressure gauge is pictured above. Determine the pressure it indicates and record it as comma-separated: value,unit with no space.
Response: 2.35,bar
